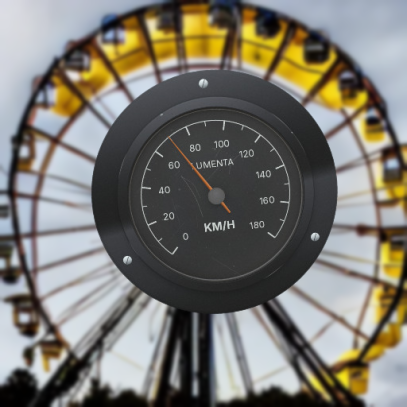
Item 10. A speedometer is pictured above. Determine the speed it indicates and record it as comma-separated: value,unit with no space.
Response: 70,km/h
